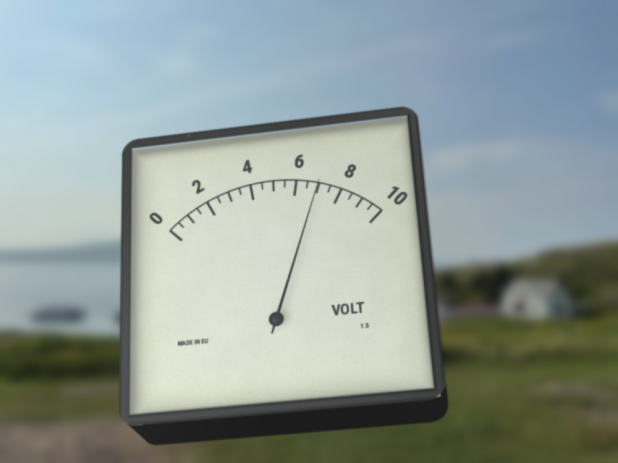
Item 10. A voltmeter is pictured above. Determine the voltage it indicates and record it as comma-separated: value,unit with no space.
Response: 7,V
